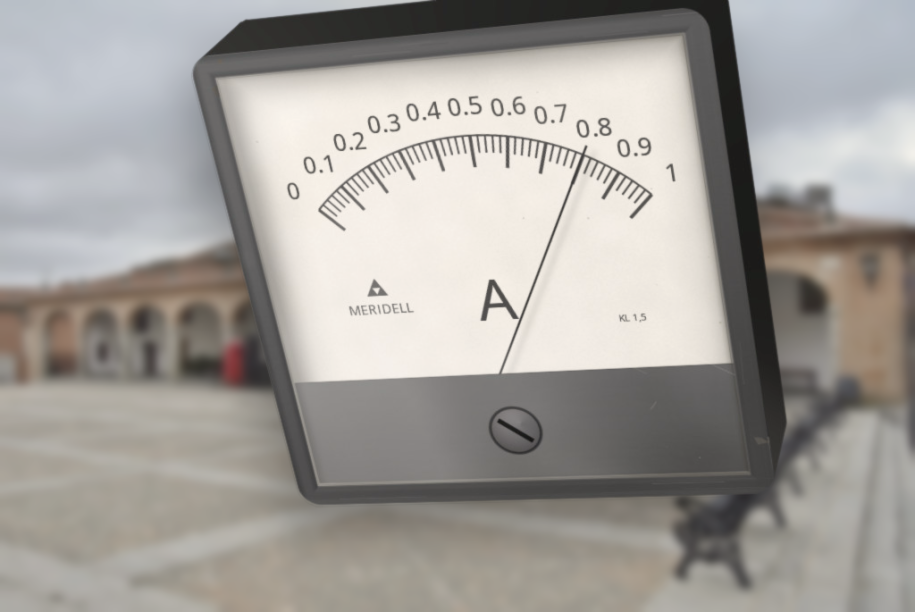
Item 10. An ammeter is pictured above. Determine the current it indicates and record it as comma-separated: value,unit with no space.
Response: 0.8,A
